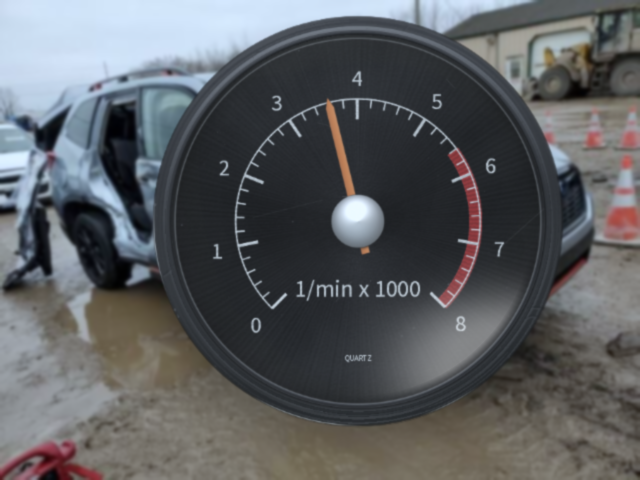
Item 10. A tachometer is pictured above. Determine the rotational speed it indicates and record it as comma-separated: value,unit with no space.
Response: 3600,rpm
